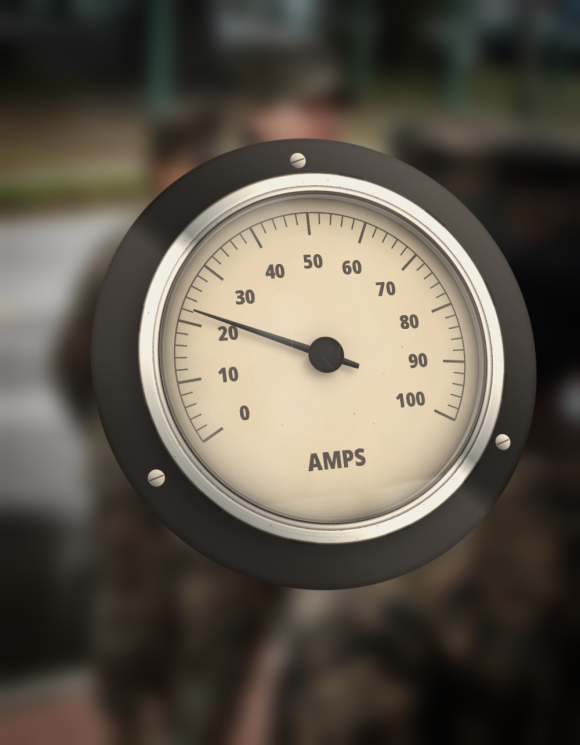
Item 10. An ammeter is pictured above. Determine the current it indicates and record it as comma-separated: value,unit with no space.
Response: 22,A
